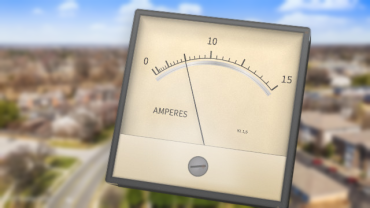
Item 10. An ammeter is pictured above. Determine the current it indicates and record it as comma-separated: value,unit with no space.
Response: 7.5,A
